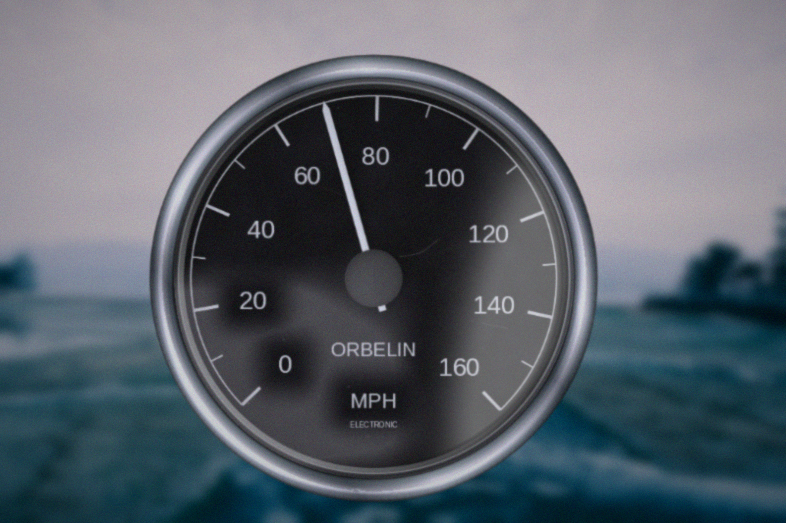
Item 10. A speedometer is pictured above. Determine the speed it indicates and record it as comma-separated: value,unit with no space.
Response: 70,mph
